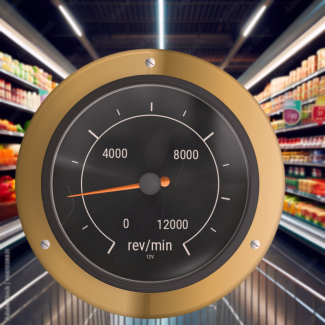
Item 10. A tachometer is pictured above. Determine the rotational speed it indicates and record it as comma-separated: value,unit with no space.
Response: 2000,rpm
